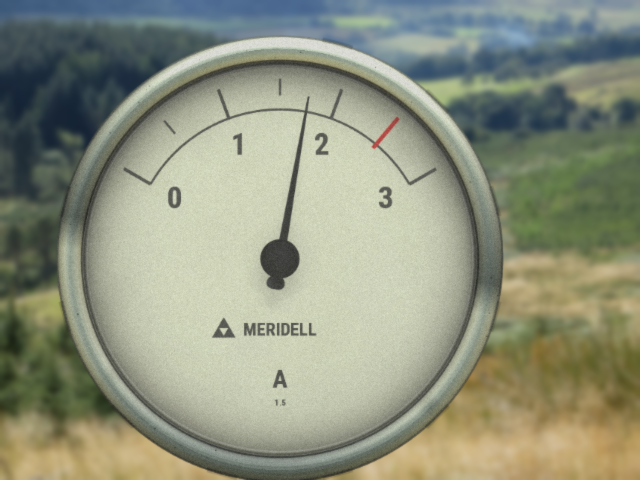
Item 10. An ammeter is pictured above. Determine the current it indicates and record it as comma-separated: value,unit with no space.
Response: 1.75,A
